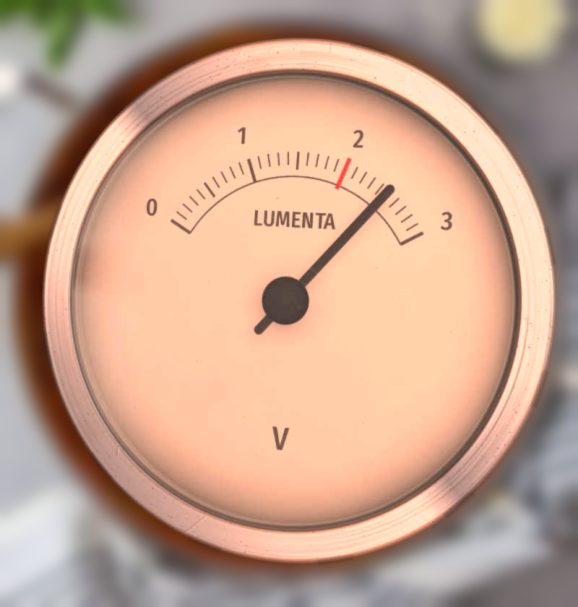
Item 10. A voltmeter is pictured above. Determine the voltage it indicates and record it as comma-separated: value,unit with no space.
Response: 2.5,V
